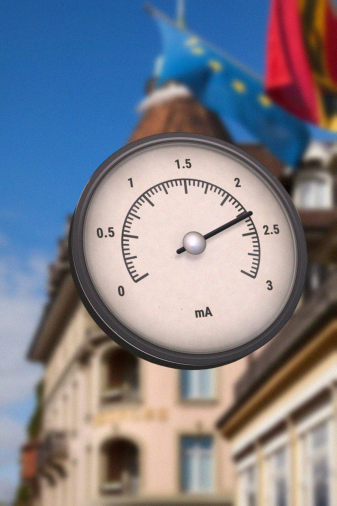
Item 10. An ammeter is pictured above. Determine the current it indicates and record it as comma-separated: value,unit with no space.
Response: 2.3,mA
